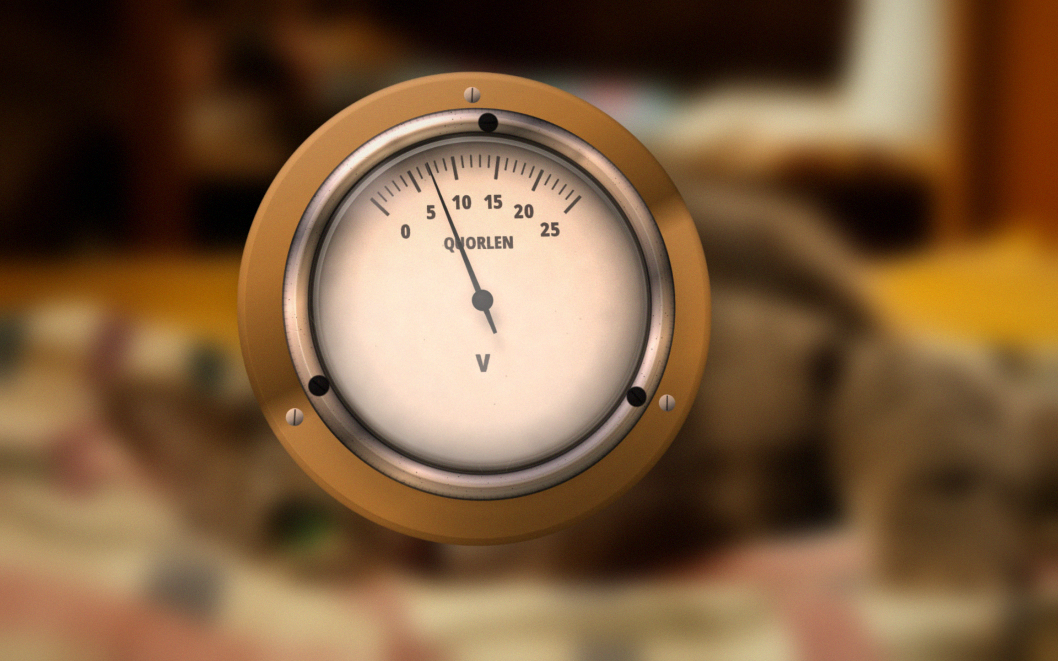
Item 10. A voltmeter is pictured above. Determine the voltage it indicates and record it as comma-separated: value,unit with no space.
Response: 7,V
